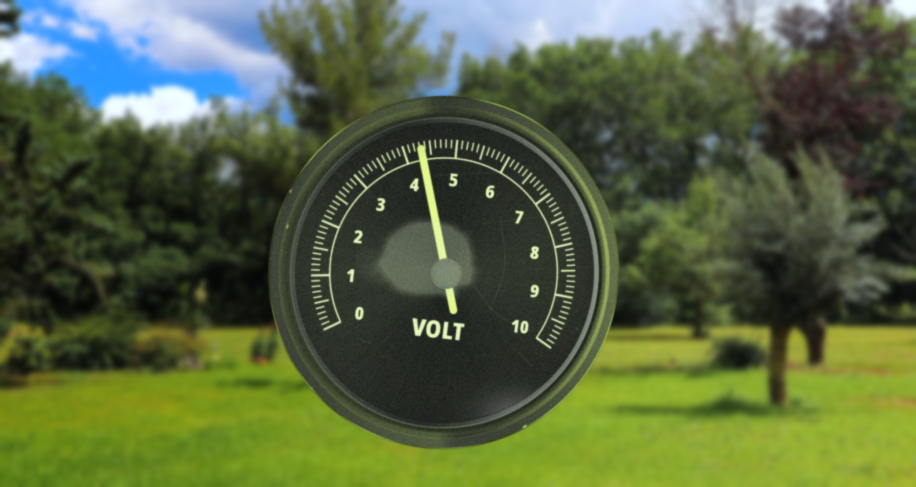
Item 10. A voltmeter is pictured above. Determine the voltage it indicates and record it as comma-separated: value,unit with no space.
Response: 4.3,V
